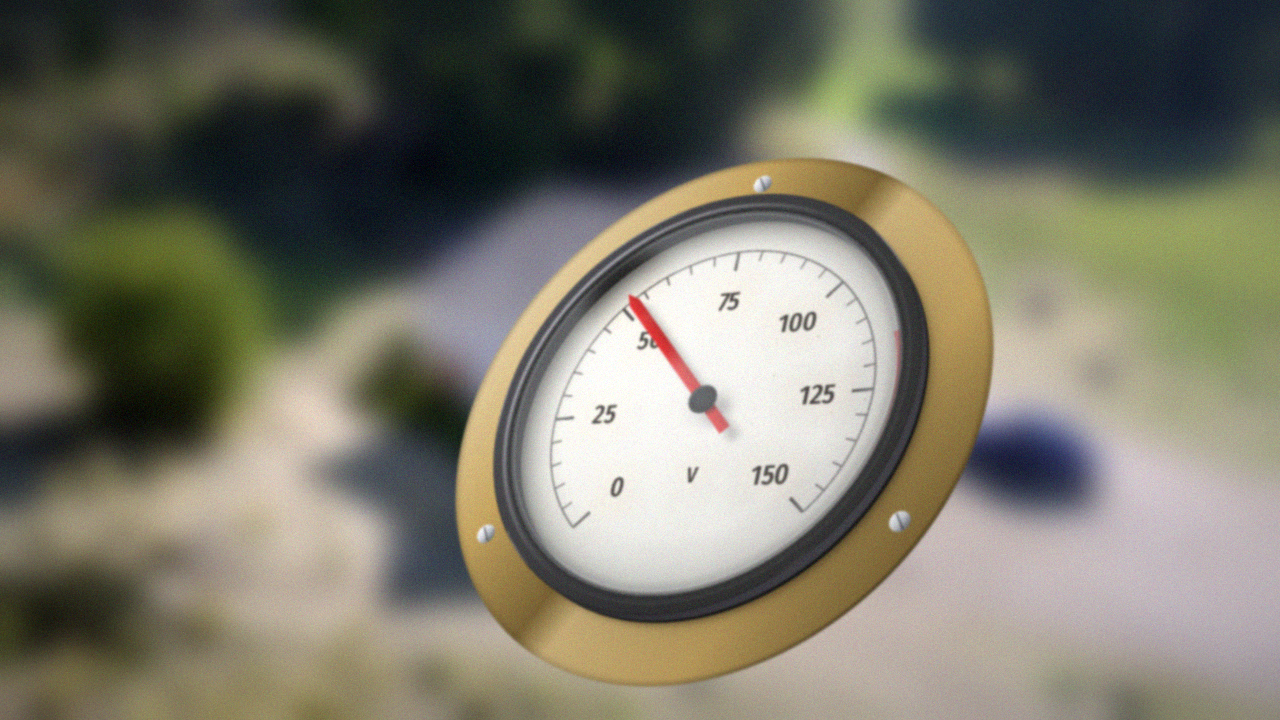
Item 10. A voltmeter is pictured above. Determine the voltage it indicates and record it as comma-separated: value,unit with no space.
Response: 52.5,V
